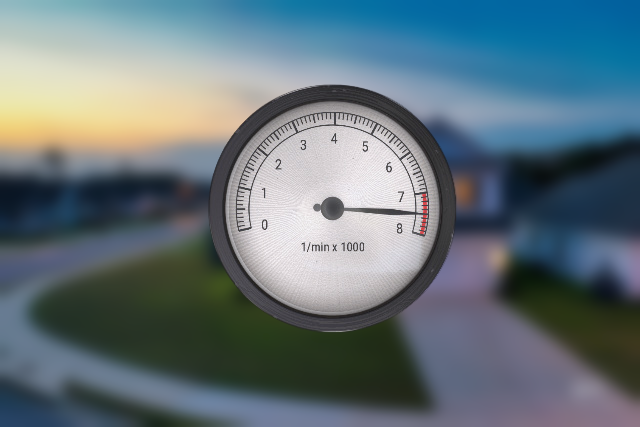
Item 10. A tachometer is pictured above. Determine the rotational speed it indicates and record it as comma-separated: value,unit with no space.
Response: 7500,rpm
